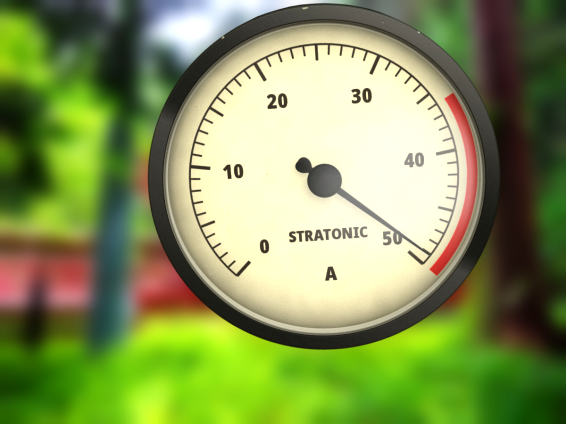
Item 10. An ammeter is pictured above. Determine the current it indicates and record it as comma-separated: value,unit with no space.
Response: 49,A
